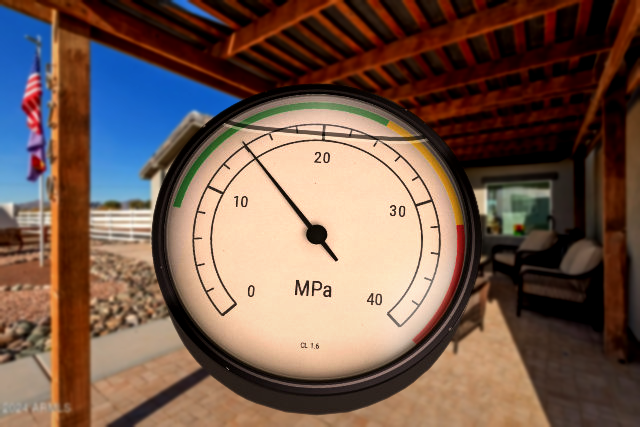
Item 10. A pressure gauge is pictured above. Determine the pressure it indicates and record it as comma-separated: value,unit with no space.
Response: 14,MPa
